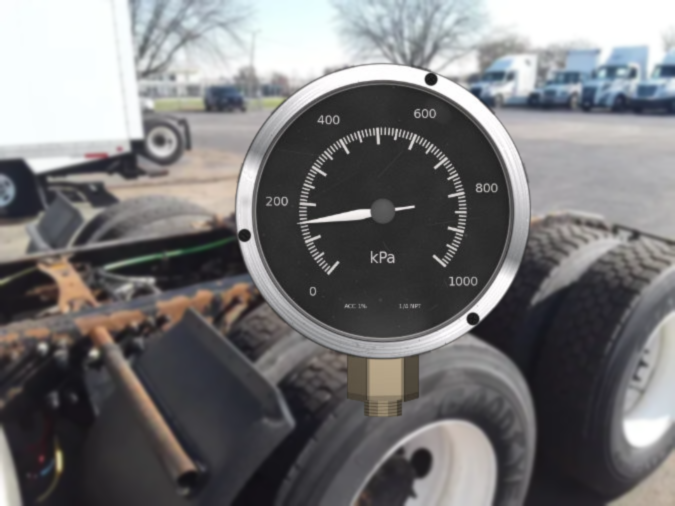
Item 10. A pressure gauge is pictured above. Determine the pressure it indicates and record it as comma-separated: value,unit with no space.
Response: 150,kPa
